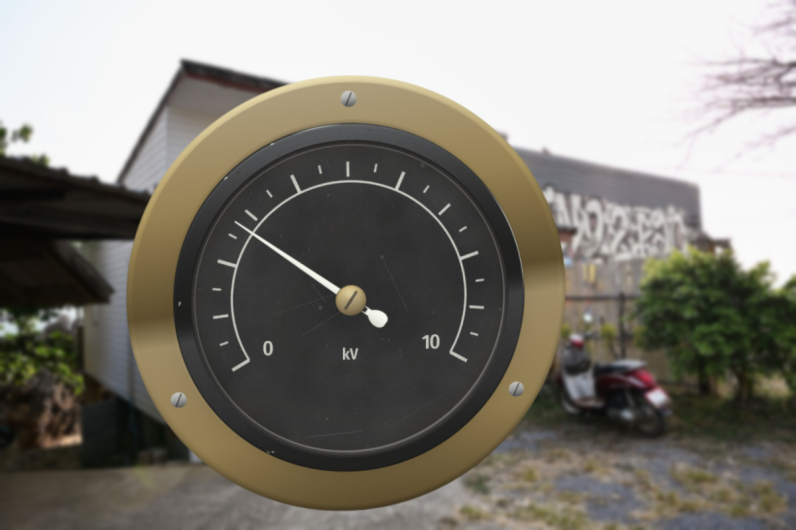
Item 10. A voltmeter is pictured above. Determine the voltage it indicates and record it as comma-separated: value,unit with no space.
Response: 2.75,kV
